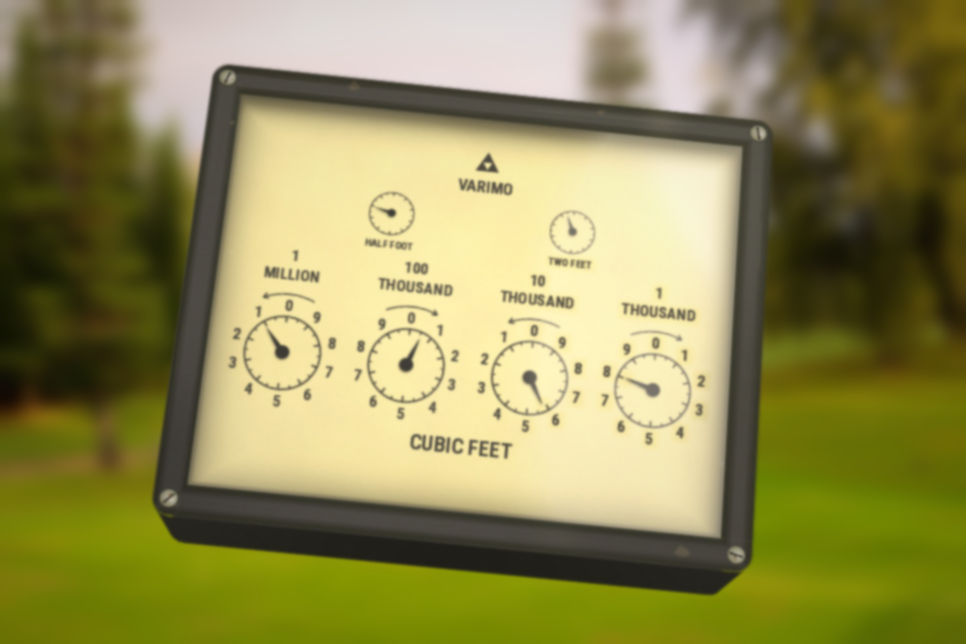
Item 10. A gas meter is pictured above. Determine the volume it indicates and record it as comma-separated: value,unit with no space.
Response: 105800,ft³
